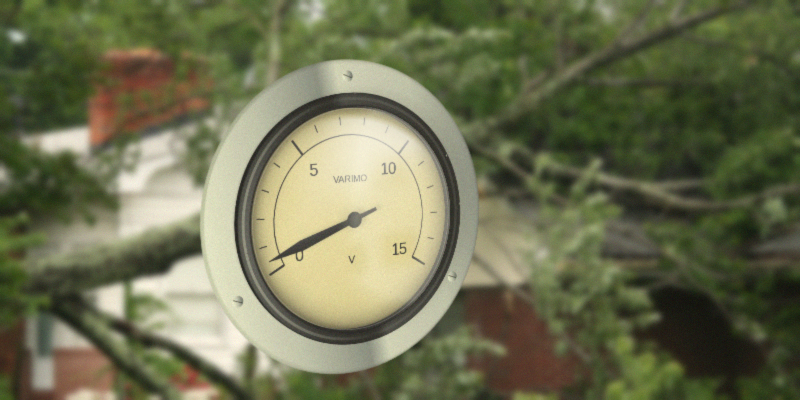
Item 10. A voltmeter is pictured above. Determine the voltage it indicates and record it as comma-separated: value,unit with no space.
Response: 0.5,V
